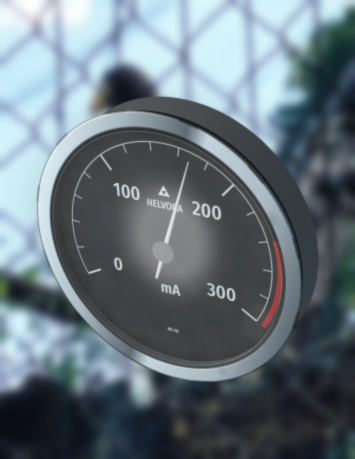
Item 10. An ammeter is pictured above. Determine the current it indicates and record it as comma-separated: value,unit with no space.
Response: 170,mA
